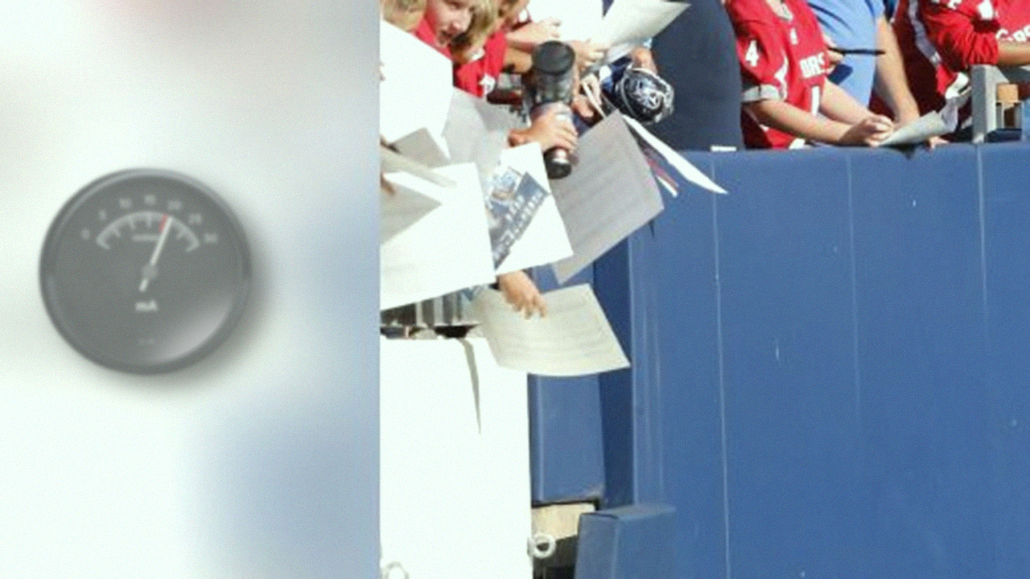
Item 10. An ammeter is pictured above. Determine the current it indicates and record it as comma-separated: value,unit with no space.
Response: 20,mA
